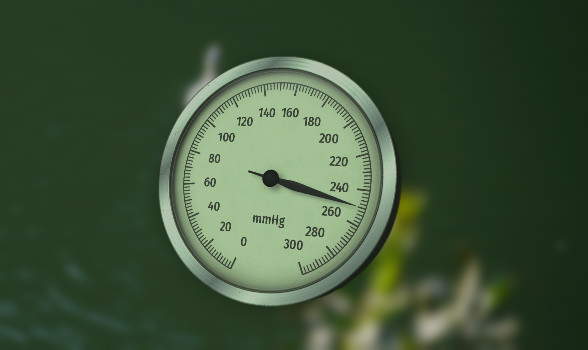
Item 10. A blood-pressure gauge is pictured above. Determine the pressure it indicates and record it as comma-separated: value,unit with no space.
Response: 250,mmHg
